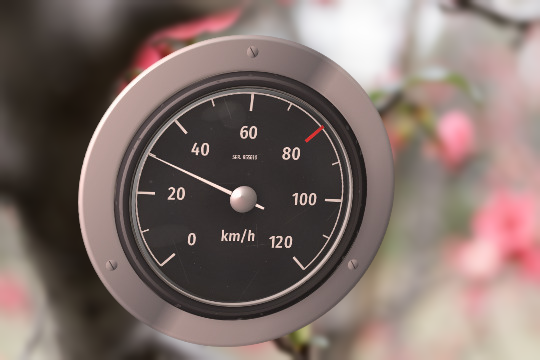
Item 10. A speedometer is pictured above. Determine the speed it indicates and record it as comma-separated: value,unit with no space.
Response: 30,km/h
